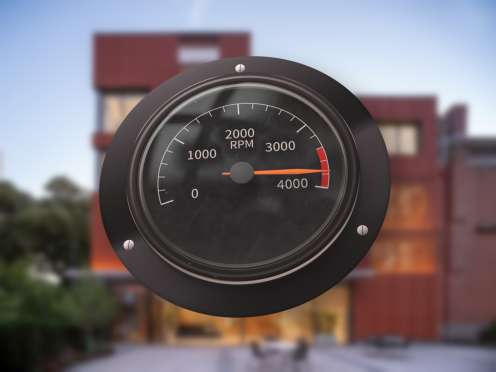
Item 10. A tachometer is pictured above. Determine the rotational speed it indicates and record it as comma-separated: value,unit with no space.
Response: 3800,rpm
